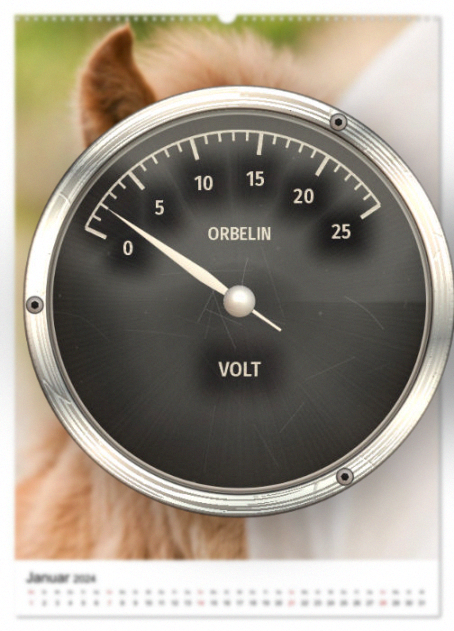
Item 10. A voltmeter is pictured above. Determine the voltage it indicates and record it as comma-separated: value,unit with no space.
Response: 2,V
